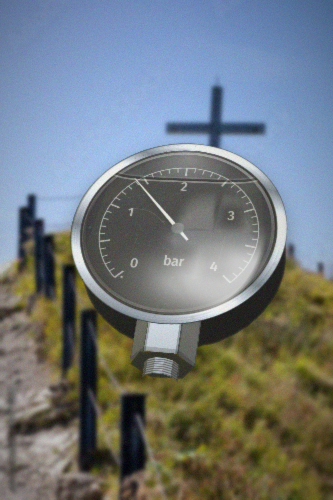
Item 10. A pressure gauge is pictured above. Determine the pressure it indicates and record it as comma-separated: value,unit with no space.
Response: 1.4,bar
